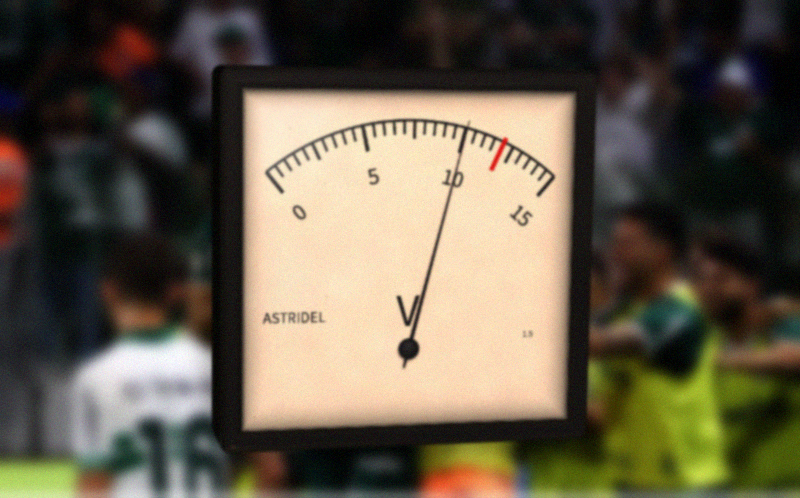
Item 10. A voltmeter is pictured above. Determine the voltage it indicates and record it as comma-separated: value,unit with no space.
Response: 10,V
